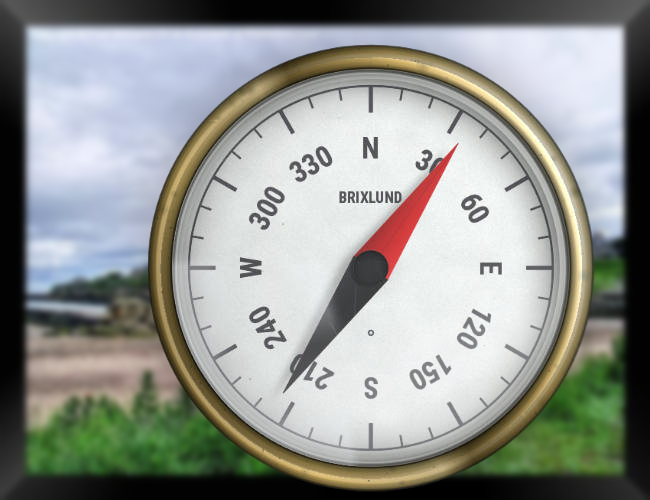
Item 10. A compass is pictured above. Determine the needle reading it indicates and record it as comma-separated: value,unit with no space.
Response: 35,°
